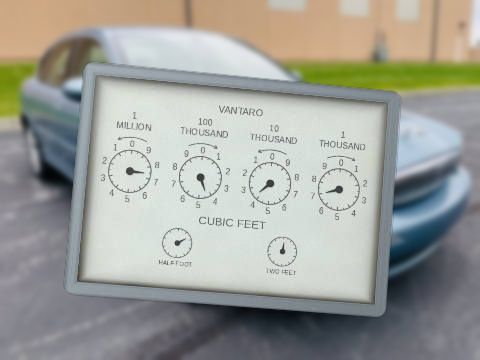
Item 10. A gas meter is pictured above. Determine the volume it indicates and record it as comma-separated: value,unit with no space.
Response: 743700,ft³
